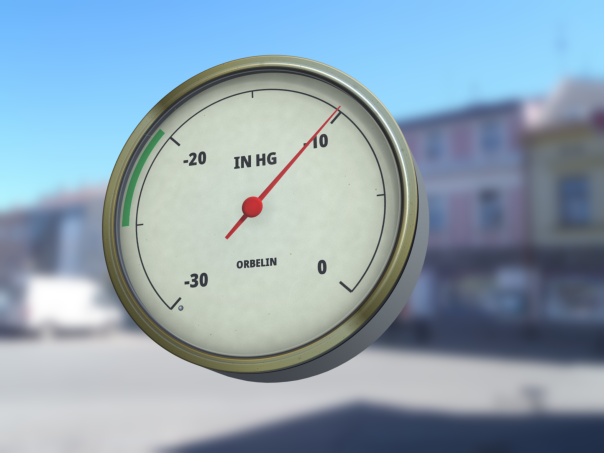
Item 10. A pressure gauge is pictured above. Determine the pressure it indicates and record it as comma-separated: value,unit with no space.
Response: -10,inHg
